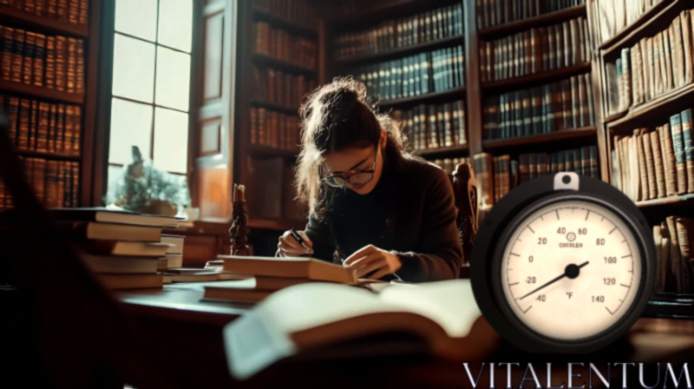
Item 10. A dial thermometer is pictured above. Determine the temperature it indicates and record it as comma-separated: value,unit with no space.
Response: -30,°F
